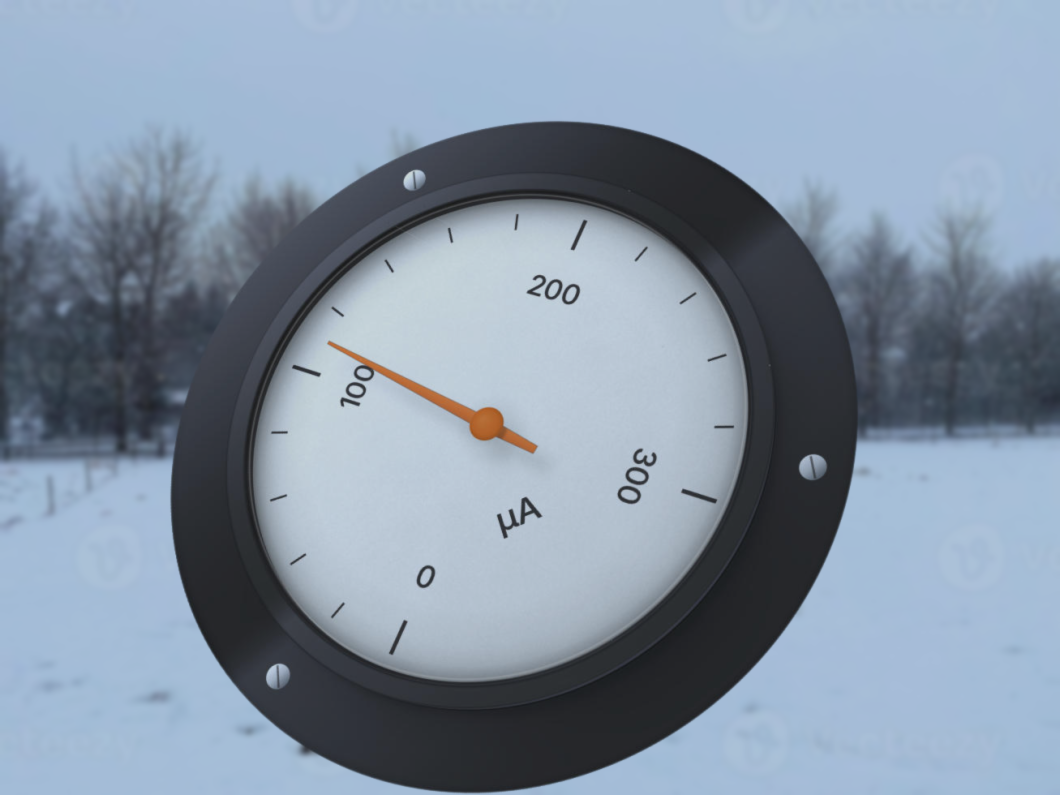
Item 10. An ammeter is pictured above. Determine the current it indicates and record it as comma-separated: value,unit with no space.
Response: 110,µA
